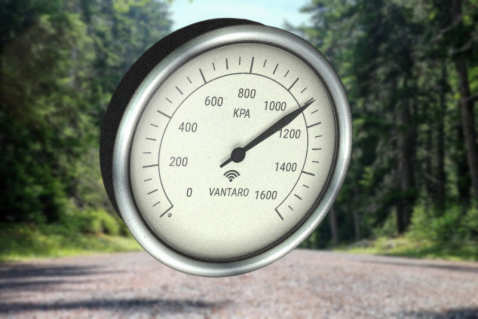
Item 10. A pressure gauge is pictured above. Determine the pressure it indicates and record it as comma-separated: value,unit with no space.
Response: 1100,kPa
